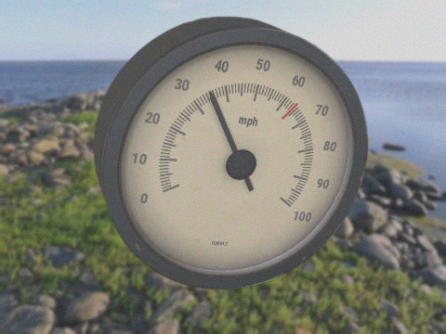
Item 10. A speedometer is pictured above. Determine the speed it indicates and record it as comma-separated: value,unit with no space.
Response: 35,mph
